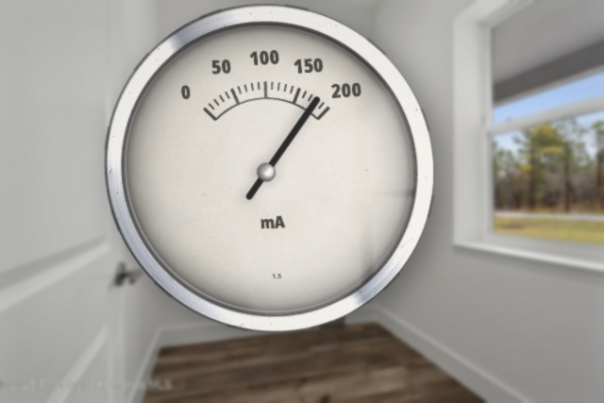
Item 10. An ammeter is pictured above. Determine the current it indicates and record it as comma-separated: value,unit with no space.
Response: 180,mA
